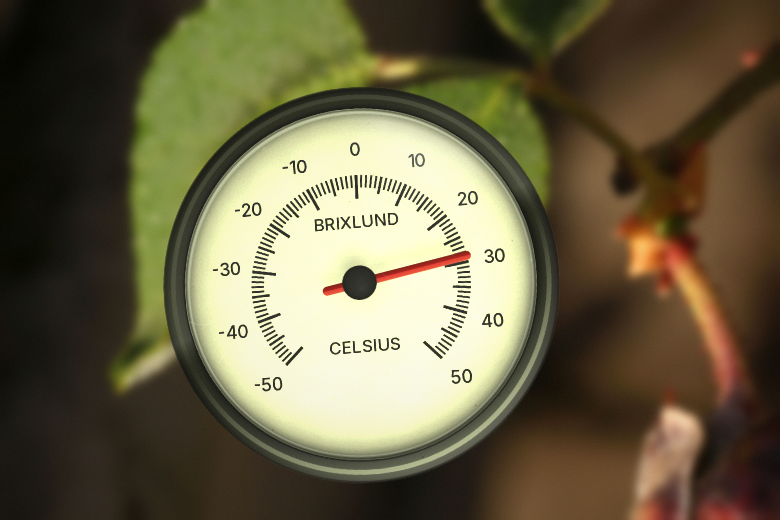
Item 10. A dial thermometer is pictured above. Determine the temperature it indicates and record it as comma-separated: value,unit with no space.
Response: 29,°C
